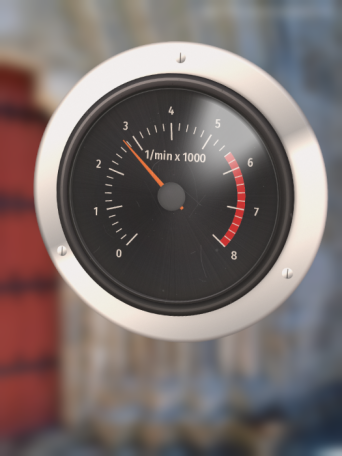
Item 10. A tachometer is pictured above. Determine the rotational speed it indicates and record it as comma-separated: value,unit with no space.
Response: 2800,rpm
